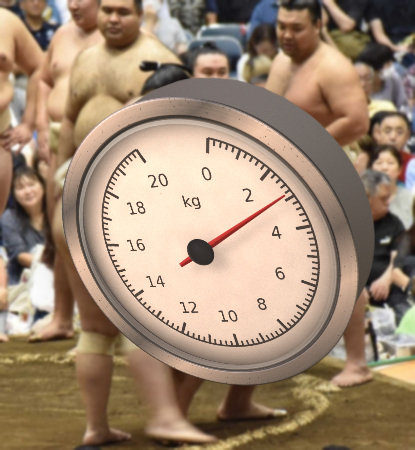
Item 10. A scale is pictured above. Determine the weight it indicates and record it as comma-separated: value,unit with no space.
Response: 2.8,kg
